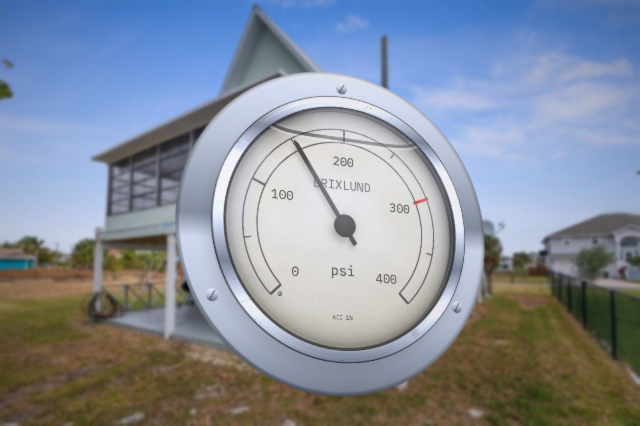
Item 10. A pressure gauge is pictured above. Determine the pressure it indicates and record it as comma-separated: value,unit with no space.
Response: 150,psi
